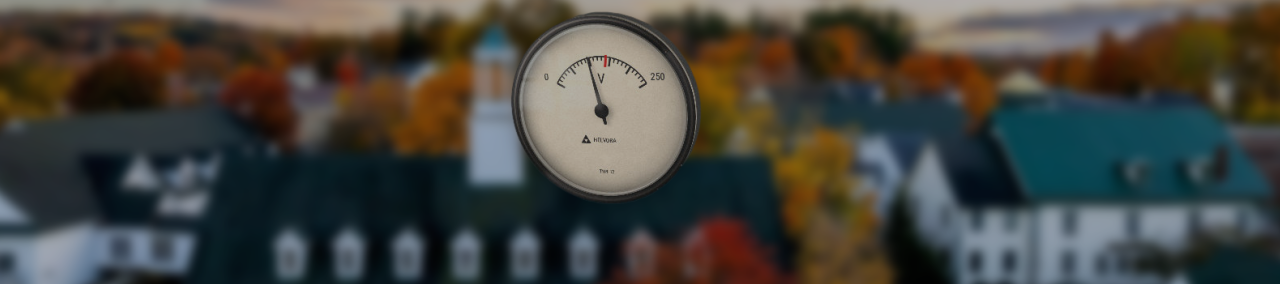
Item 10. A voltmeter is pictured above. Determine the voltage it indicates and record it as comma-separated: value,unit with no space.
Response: 100,V
